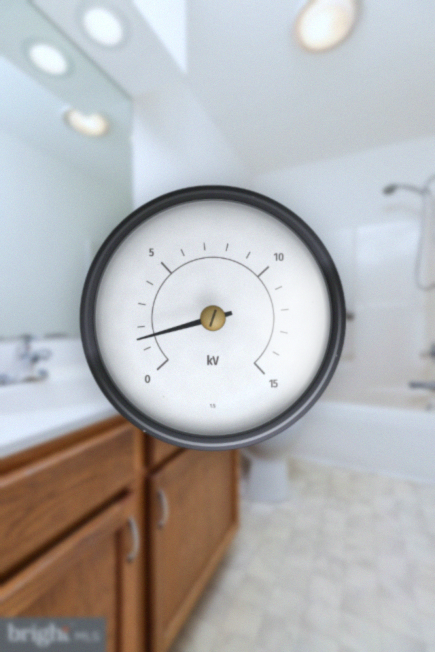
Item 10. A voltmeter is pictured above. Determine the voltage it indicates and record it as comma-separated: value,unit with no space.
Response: 1.5,kV
